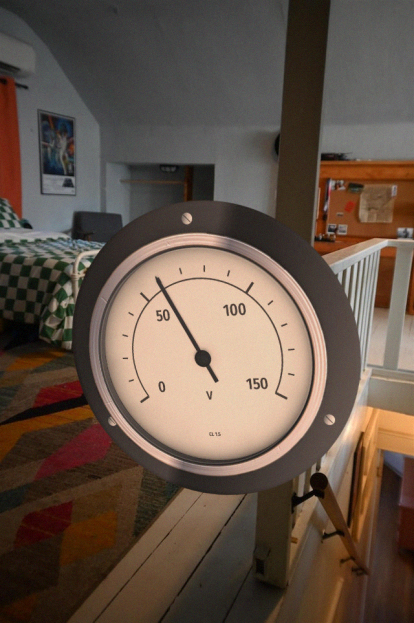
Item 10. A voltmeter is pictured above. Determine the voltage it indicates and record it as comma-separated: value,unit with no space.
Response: 60,V
